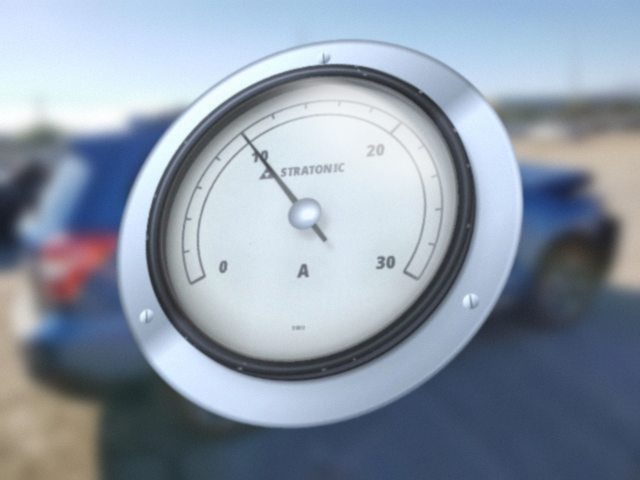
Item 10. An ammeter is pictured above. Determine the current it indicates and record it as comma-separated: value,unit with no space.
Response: 10,A
